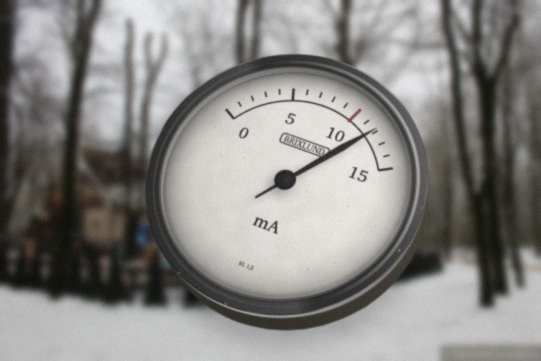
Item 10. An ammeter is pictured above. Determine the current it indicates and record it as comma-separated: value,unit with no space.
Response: 12,mA
